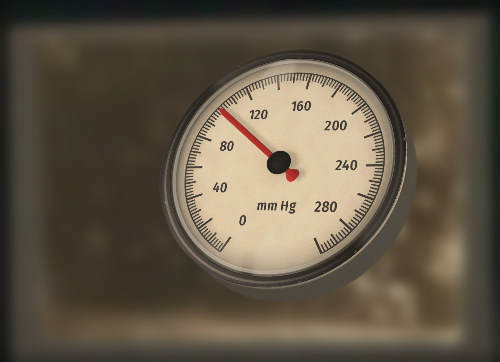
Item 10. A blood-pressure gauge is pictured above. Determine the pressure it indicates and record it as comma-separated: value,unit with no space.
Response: 100,mmHg
